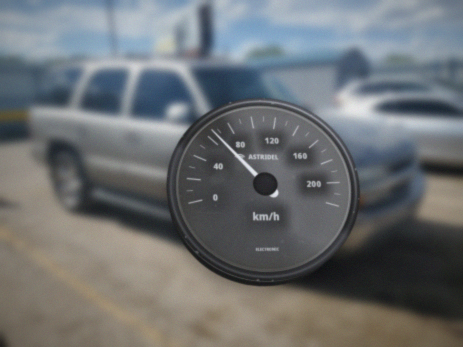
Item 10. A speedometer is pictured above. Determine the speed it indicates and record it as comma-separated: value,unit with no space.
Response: 65,km/h
